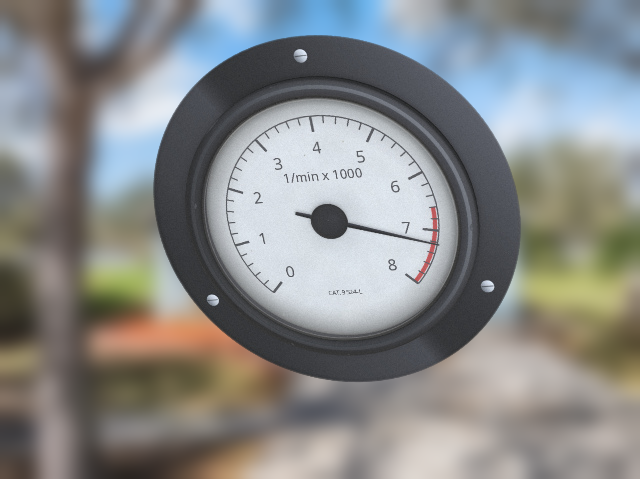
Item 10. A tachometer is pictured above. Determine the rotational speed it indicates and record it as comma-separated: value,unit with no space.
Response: 7200,rpm
